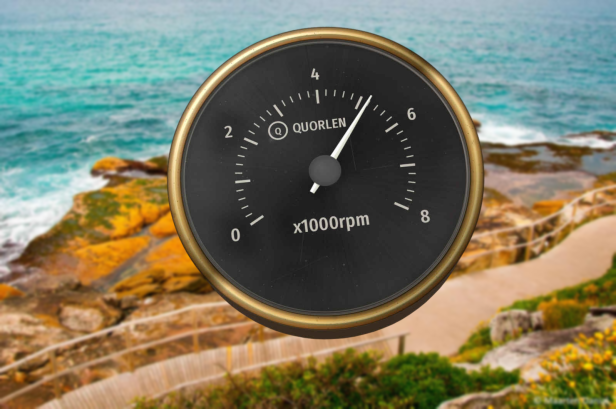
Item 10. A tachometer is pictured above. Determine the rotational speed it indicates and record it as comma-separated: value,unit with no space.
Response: 5200,rpm
